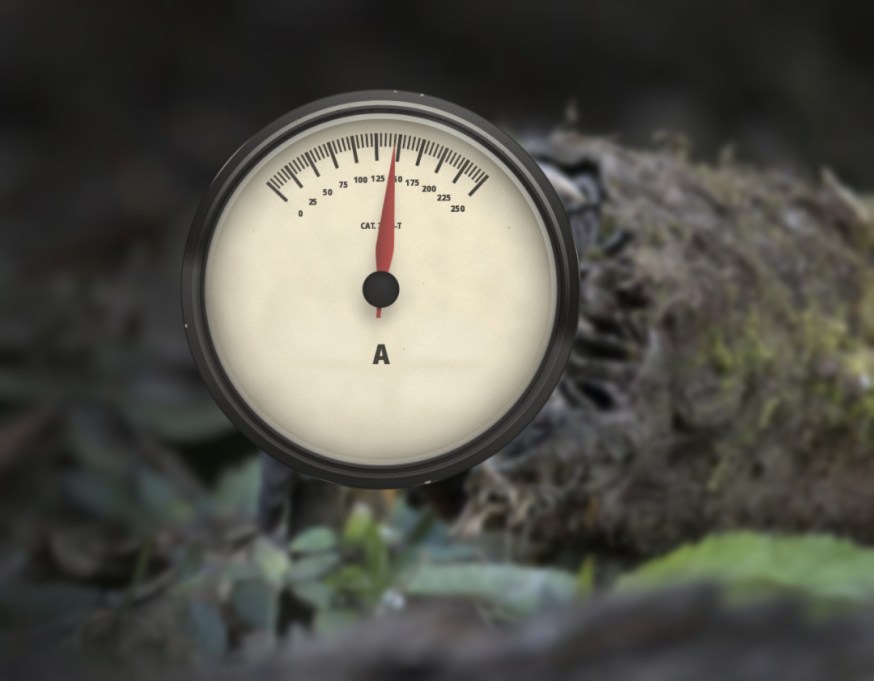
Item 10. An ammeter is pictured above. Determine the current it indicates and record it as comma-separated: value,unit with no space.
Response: 145,A
